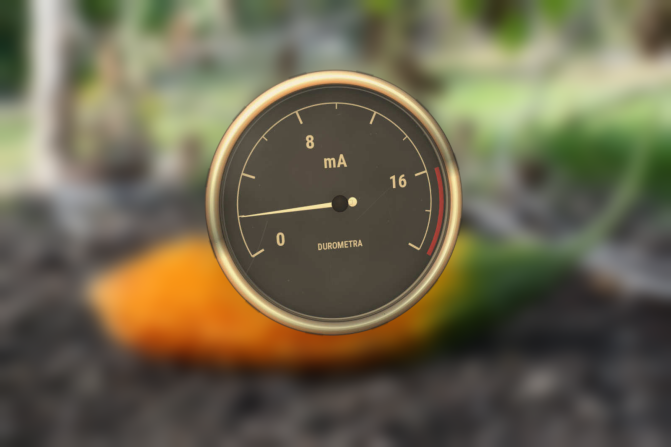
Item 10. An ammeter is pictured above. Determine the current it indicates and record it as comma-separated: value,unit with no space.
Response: 2,mA
